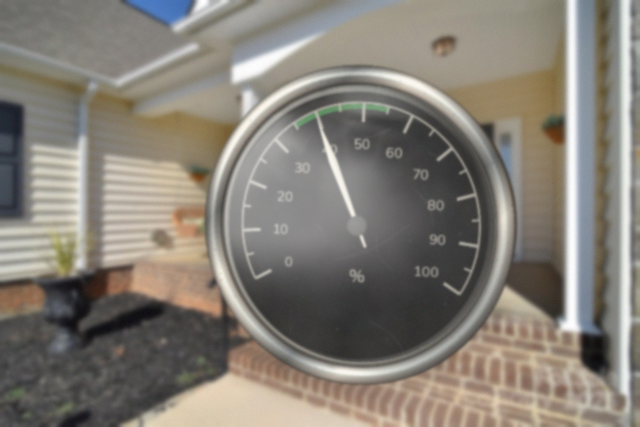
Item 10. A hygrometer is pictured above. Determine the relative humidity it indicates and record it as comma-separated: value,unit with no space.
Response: 40,%
